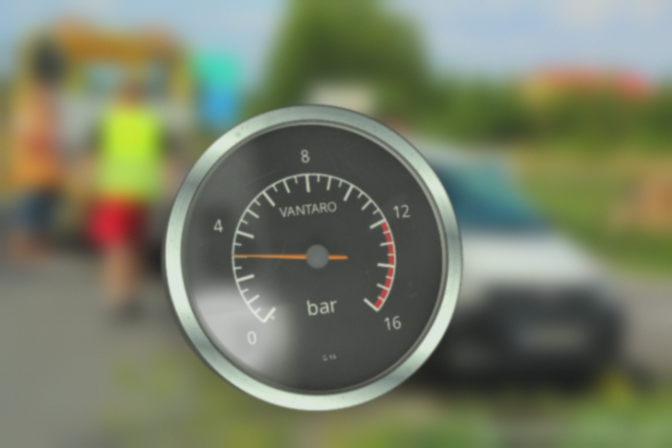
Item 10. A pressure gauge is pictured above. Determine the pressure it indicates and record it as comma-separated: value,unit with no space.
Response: 3,bar
